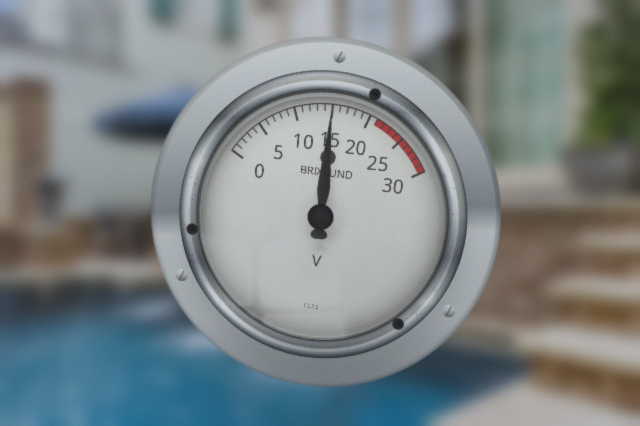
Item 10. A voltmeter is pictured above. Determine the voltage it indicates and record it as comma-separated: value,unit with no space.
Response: 15,V
